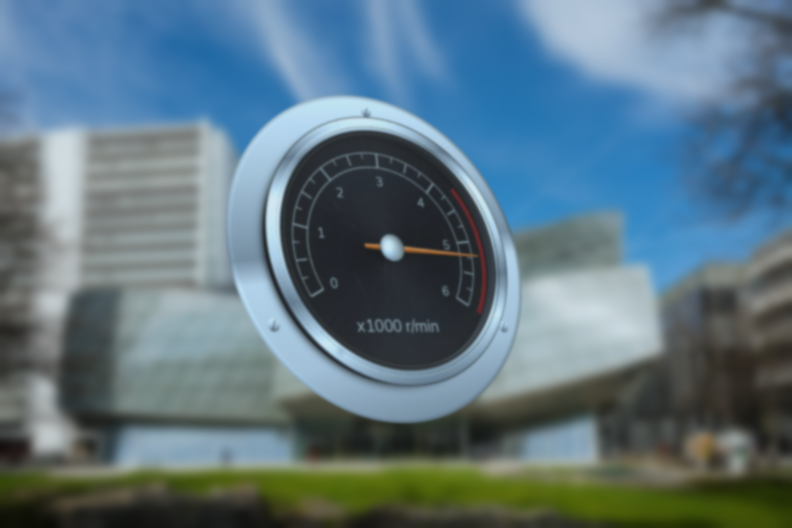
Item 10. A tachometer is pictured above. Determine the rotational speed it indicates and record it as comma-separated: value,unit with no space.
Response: 5250,rpm
